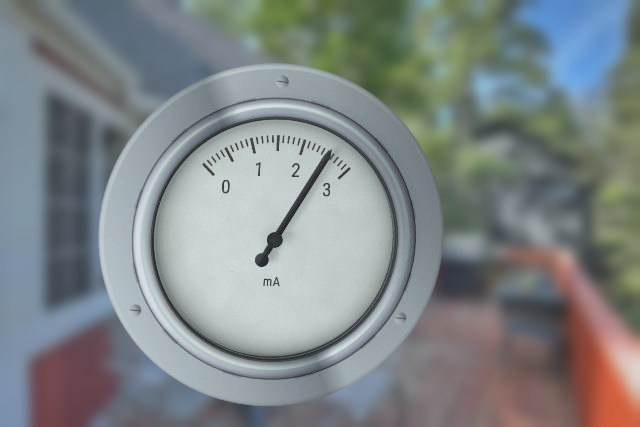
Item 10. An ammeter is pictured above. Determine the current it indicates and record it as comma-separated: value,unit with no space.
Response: 2.5,mA
